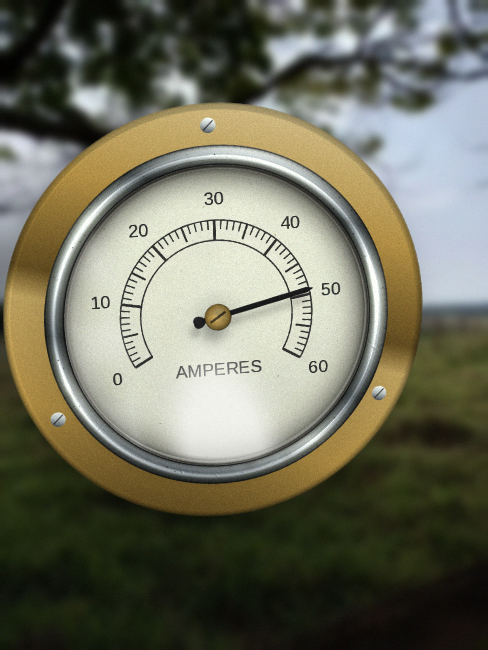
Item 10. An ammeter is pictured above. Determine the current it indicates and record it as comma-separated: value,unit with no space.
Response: 49,A
